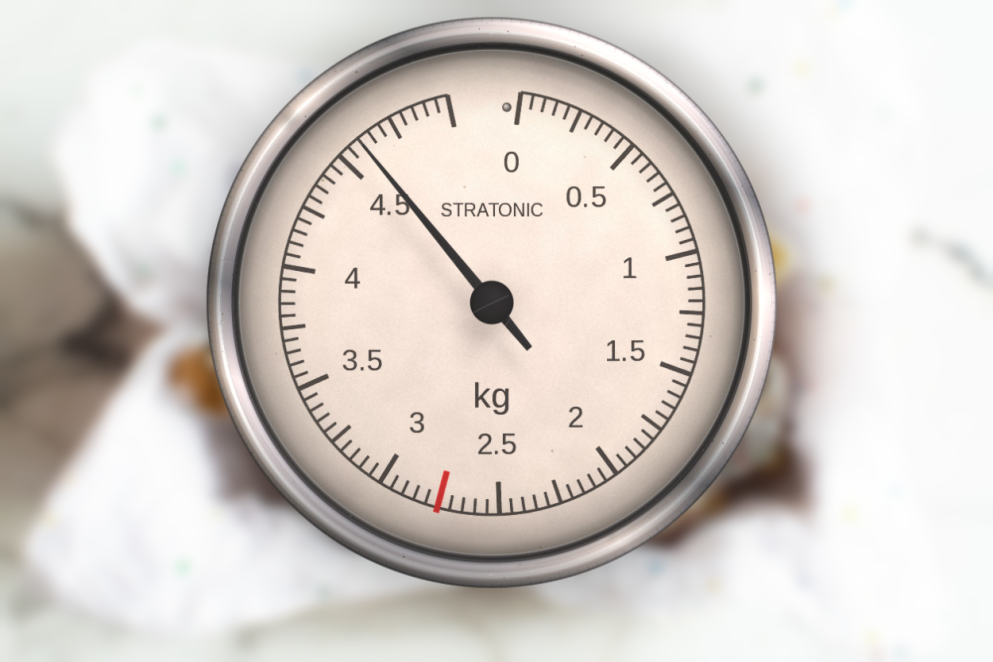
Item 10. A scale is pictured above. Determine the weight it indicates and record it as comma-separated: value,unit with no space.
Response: 4.6,kg
